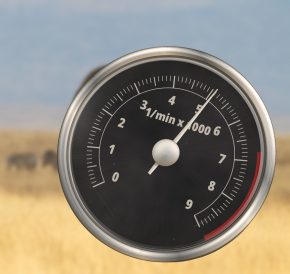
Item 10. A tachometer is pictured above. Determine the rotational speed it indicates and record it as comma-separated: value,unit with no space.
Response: 5100,rpm
